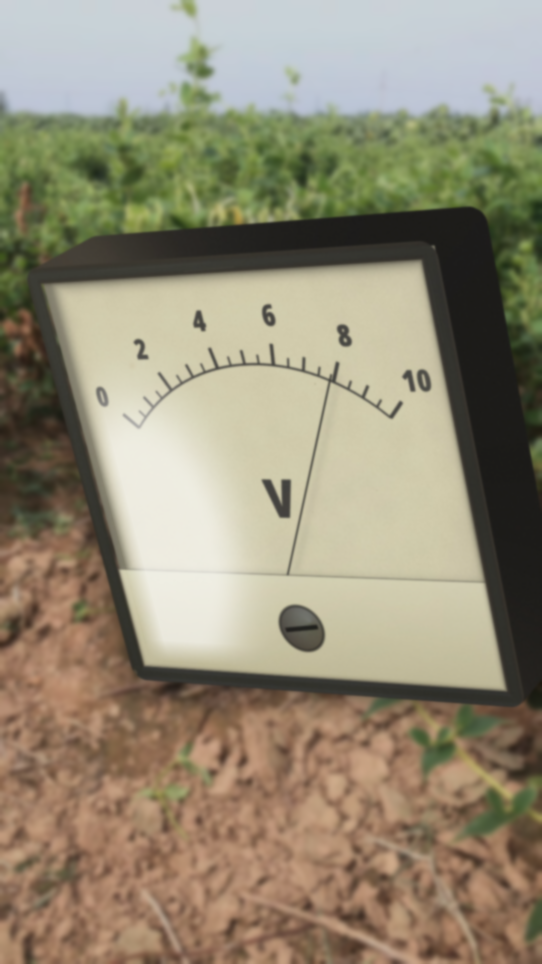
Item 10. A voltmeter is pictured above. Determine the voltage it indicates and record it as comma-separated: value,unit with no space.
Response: 8,V
